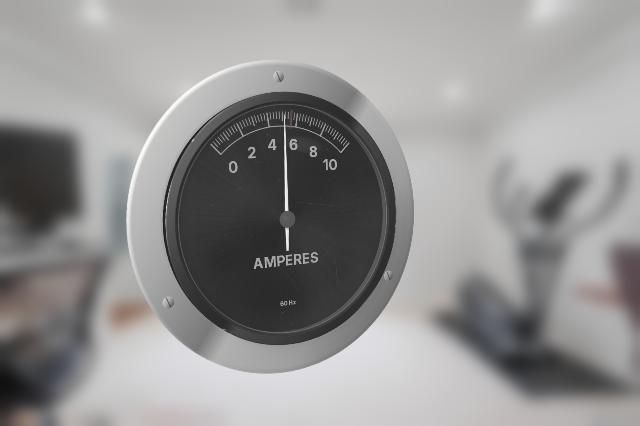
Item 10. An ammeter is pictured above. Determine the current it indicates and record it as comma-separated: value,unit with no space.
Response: 5,A
